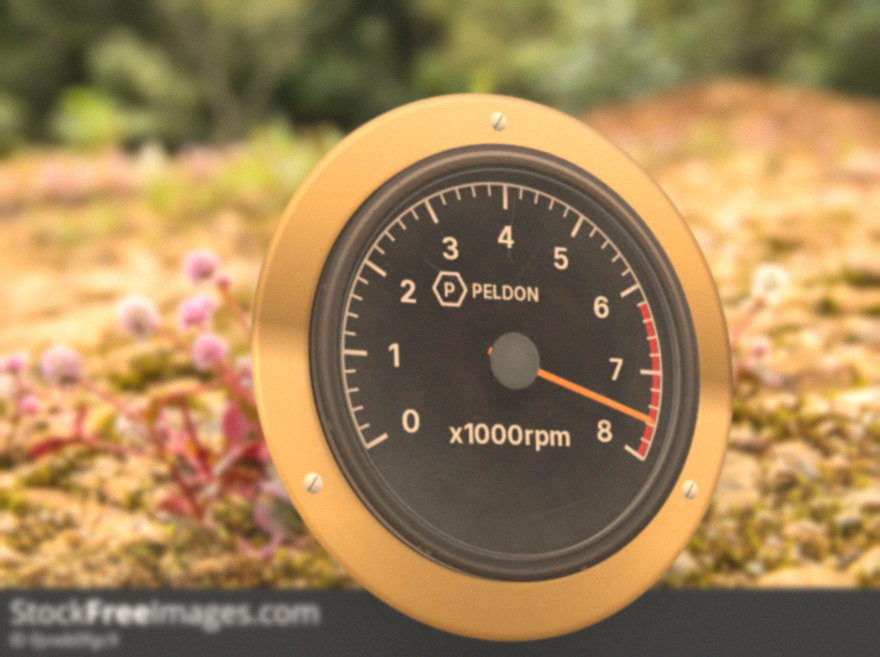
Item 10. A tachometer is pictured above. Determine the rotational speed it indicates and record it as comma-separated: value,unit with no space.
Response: 7600,rpm
